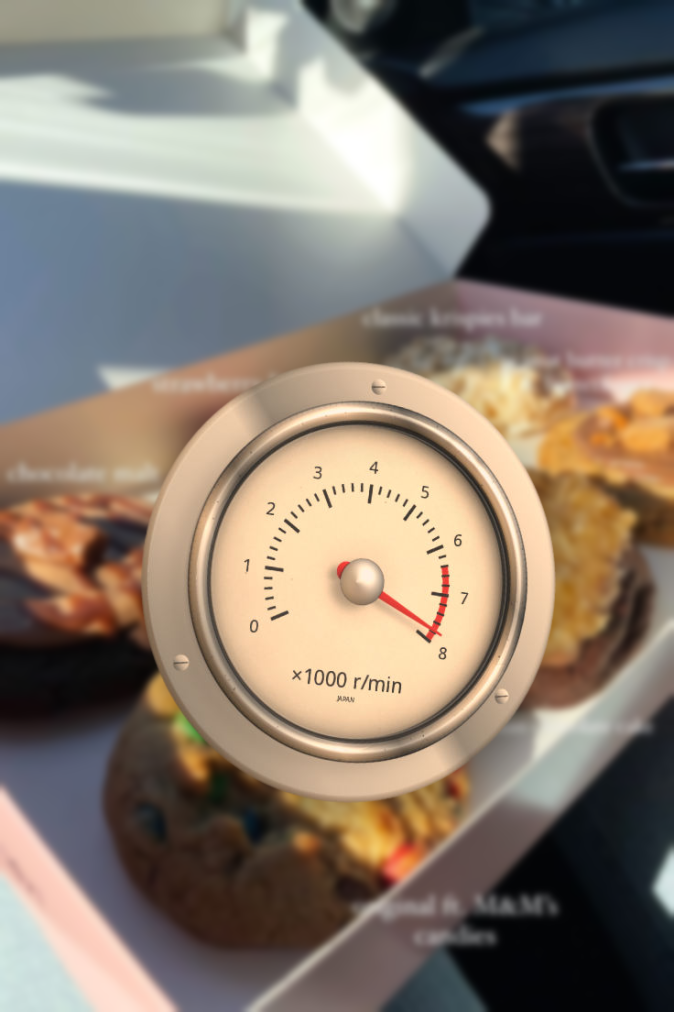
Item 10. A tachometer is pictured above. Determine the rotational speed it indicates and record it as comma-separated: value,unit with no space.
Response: 7800,rpm
